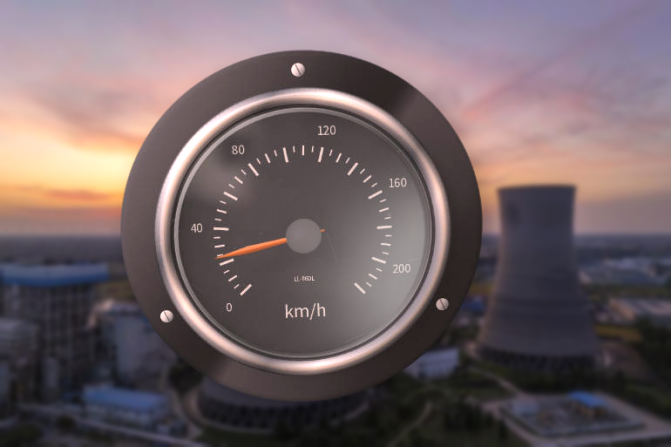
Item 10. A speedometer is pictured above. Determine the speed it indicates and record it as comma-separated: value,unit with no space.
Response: 25,km/h
